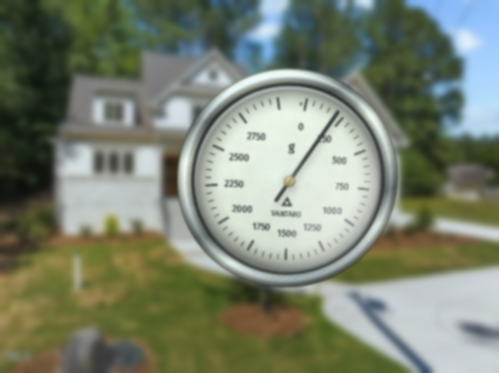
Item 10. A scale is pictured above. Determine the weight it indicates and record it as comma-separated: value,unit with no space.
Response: 200,g
